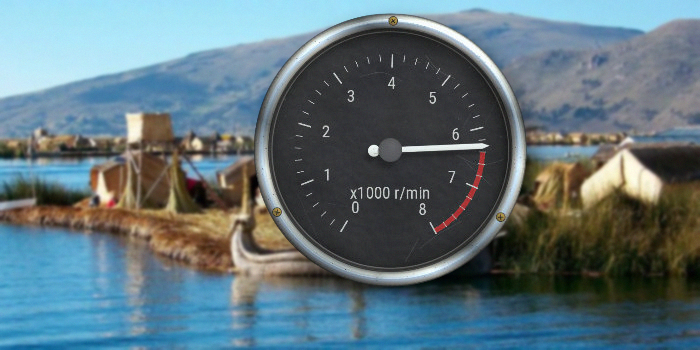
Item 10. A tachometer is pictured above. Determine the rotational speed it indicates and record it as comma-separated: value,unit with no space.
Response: 6300,rpm
